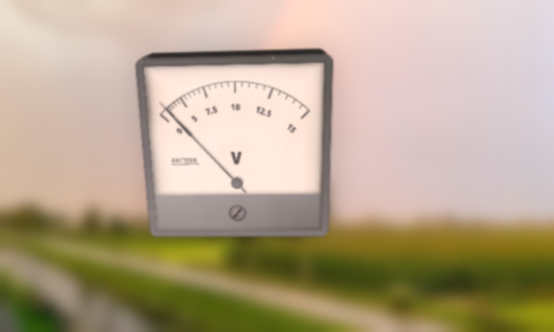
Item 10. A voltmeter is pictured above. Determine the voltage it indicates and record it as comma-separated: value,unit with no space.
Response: 2.5,V
